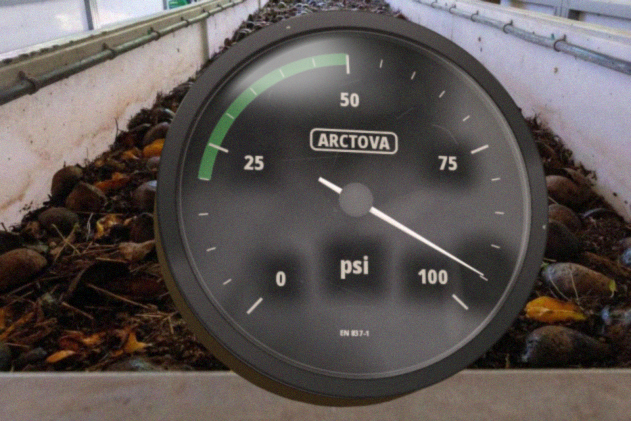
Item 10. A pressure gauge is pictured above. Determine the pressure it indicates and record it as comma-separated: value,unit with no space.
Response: 95,psi
